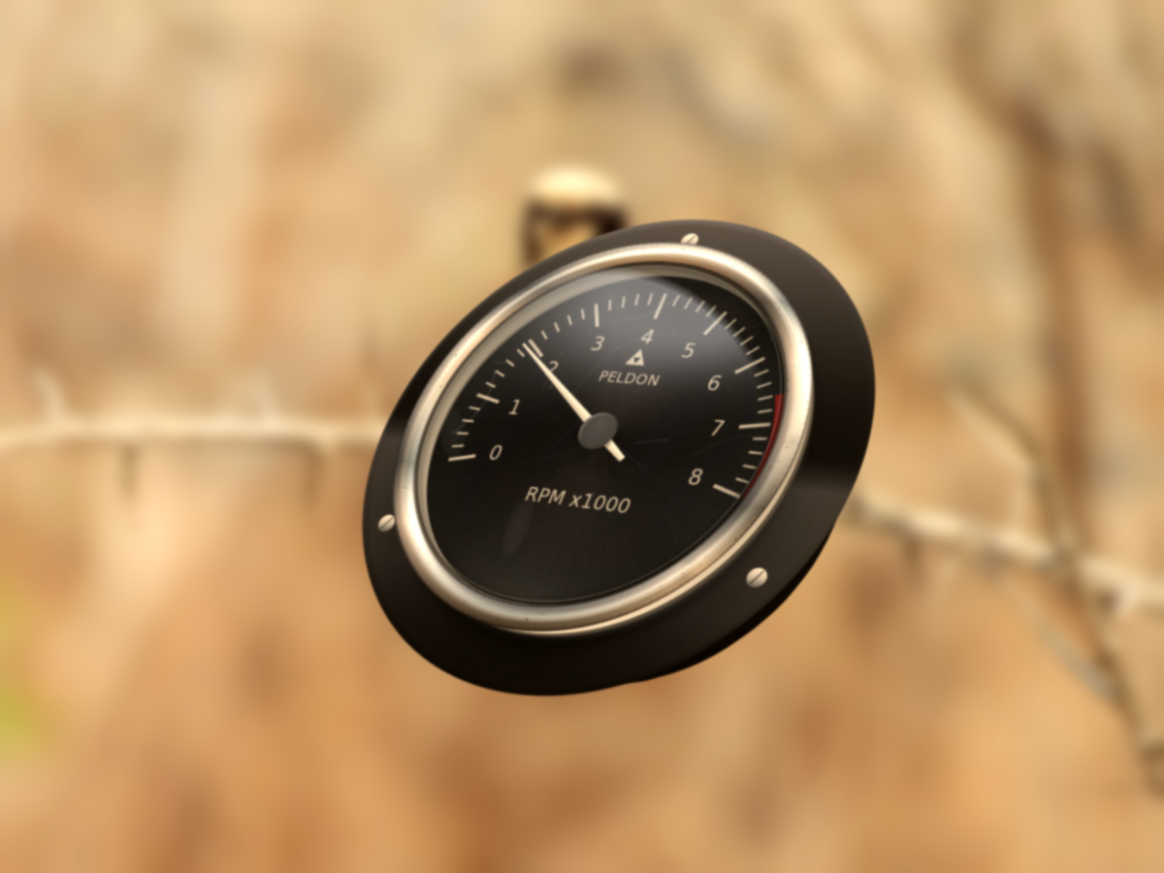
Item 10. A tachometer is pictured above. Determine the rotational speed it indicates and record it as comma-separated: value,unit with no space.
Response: 1900,rpm
